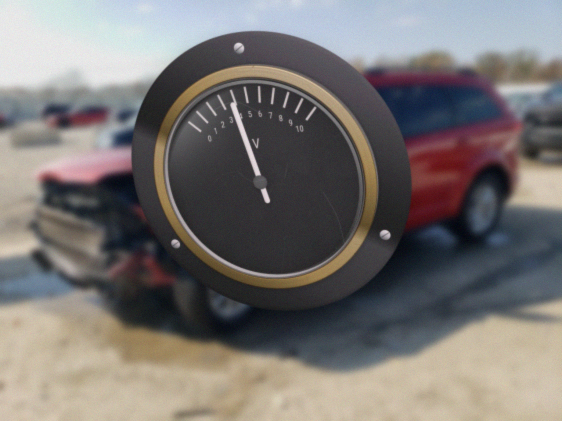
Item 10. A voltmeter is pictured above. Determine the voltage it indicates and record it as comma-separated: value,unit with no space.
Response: 4,V
